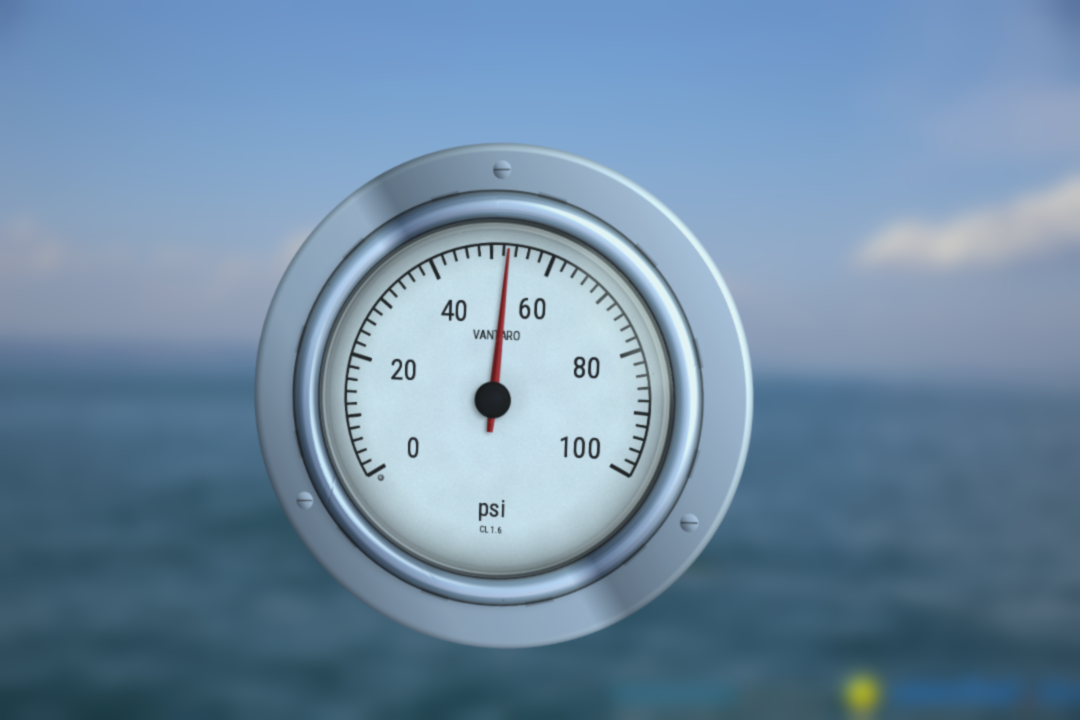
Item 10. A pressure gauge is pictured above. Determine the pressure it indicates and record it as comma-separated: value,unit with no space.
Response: 53,psi
